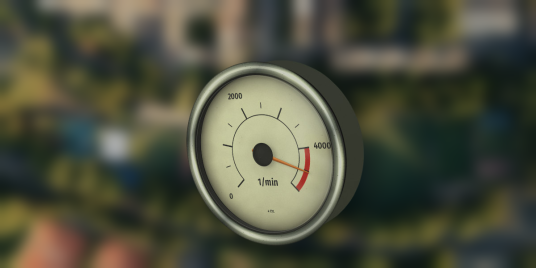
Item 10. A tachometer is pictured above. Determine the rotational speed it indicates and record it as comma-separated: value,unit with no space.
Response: 4500,rpm
